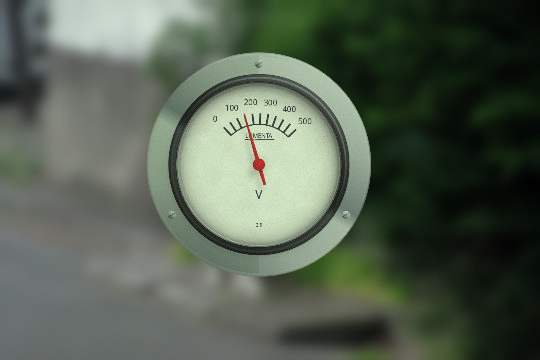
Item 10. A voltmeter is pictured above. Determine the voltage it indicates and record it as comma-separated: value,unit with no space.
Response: 150,V
